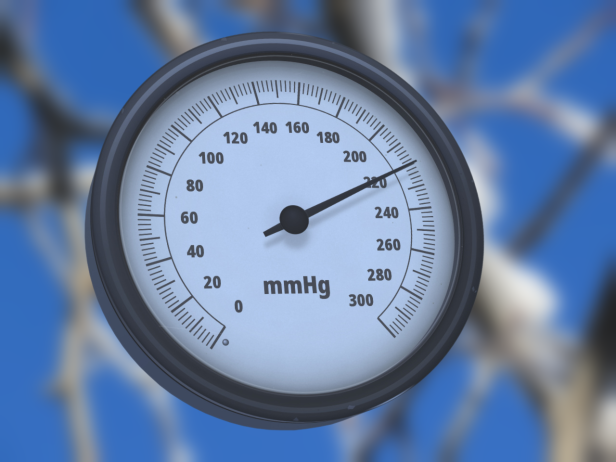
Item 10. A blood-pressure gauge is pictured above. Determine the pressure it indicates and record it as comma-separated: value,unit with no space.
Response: 220,mmHg
